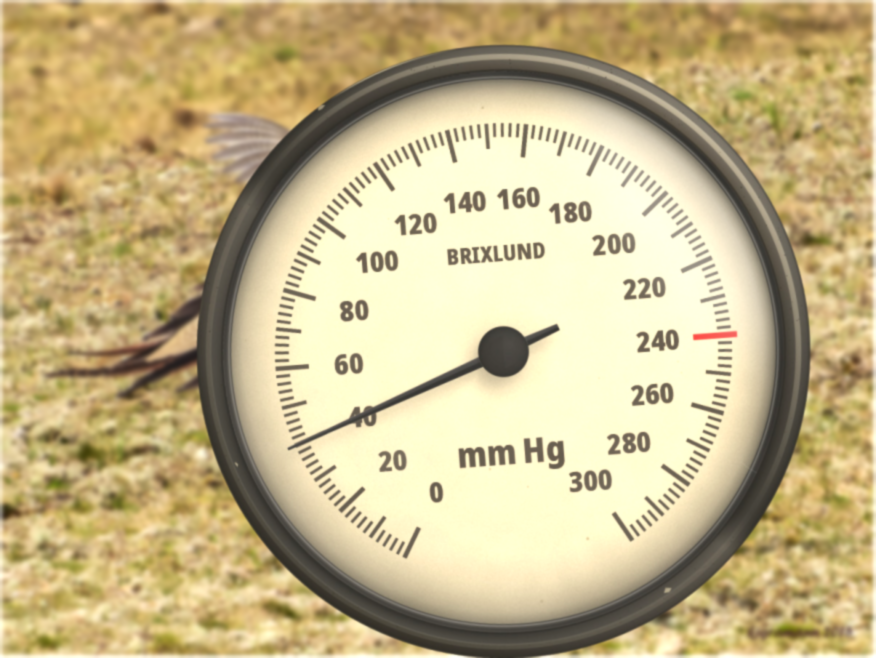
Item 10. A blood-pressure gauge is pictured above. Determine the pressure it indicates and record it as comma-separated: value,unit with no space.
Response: 40,mmHg
